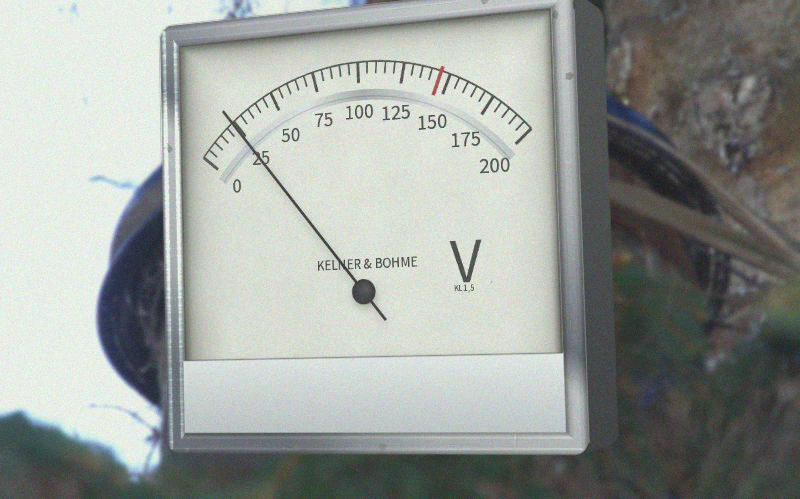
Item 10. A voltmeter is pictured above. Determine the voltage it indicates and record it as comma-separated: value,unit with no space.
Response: 25,V
